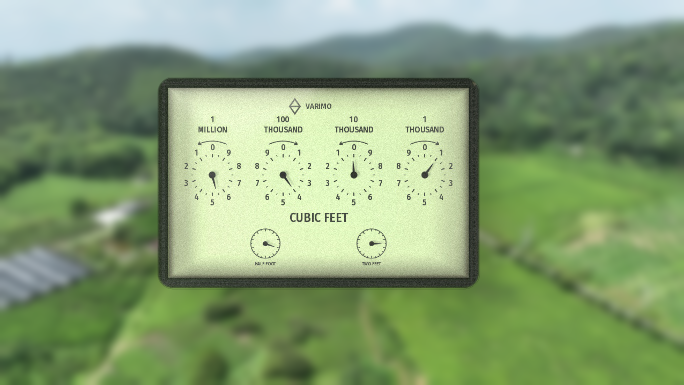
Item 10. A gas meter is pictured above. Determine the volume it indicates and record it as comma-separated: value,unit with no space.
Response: 540100,ft³
